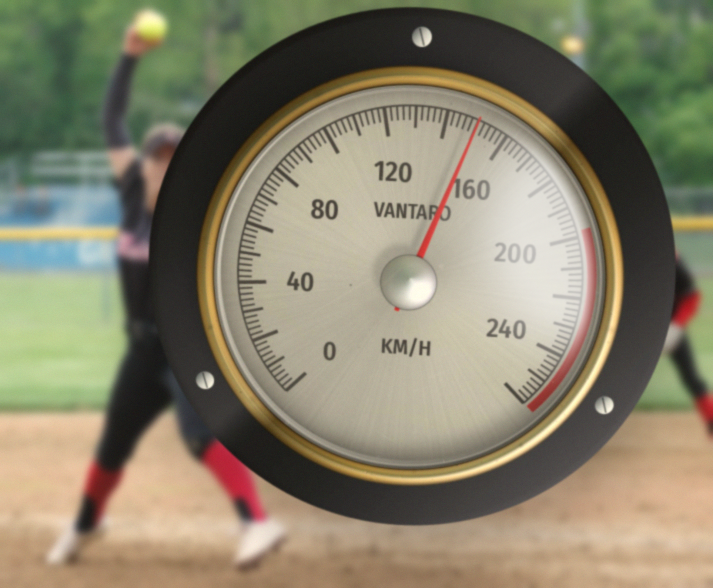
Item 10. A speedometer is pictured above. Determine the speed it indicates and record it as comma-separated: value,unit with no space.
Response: 150,km/h
